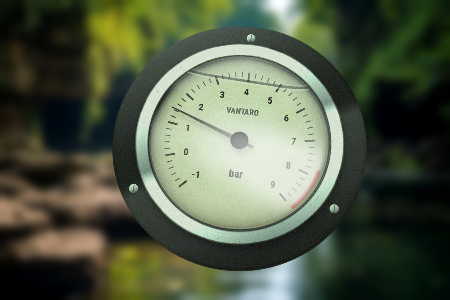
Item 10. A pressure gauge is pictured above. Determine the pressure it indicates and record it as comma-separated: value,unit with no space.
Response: 1.4,bar
